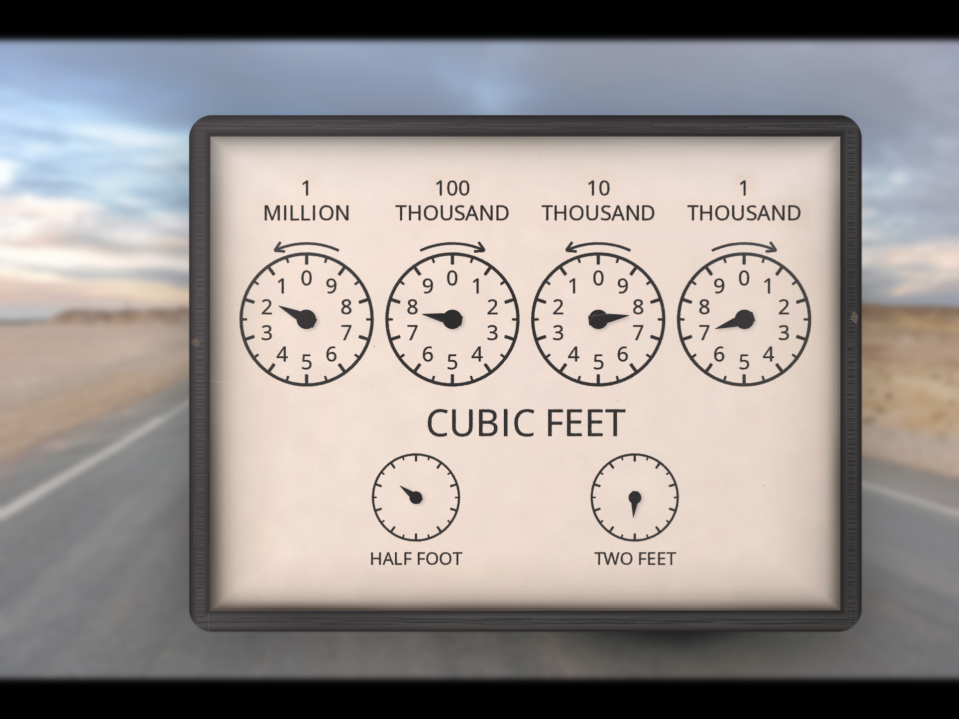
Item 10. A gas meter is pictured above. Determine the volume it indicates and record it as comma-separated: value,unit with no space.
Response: 177700,ft³
